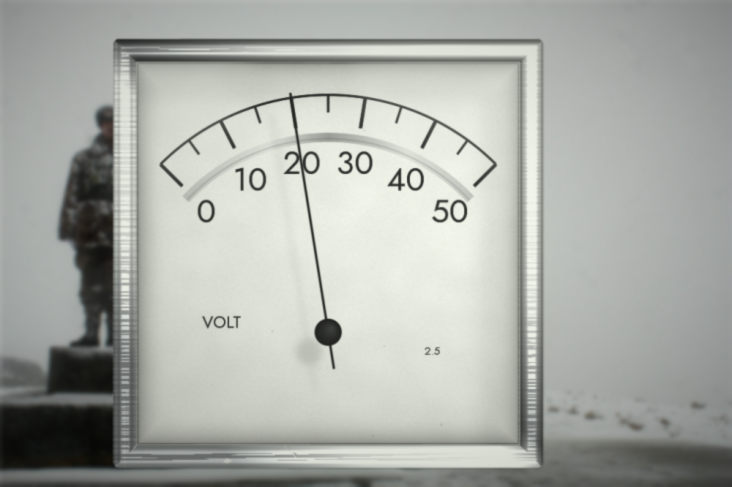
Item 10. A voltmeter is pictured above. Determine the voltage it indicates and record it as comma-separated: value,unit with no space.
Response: 20,V
